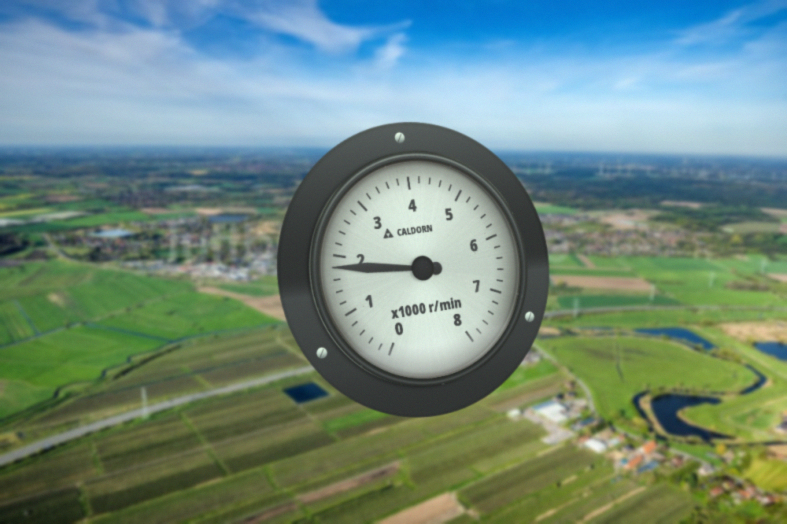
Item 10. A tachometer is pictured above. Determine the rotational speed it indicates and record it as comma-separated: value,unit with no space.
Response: 1800,rpm
